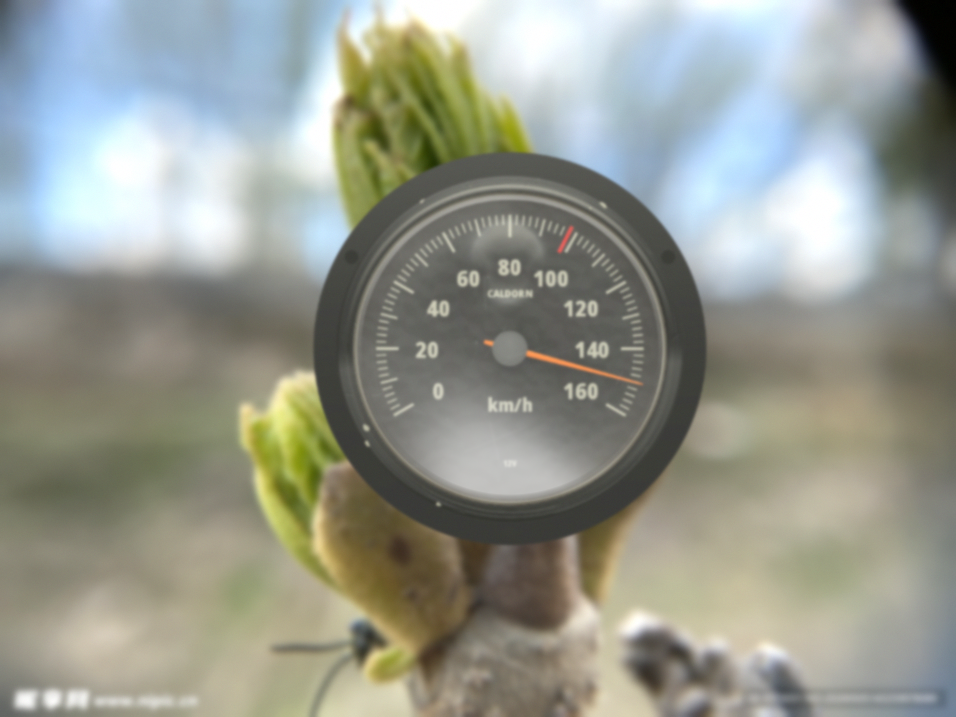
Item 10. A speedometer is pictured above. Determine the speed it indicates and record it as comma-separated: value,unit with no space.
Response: 150,km/h
